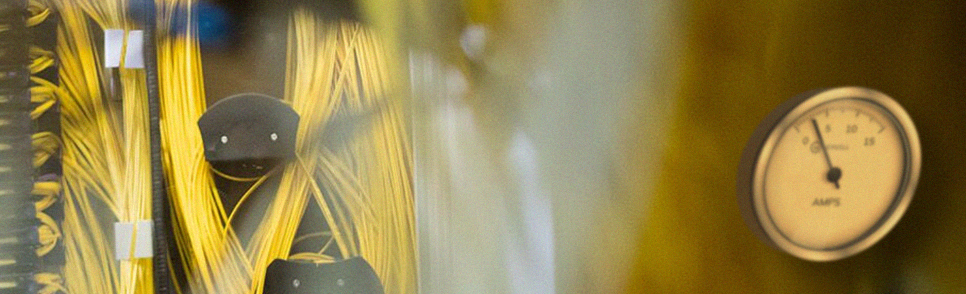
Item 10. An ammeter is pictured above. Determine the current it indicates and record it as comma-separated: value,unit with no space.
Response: 2.5,A
